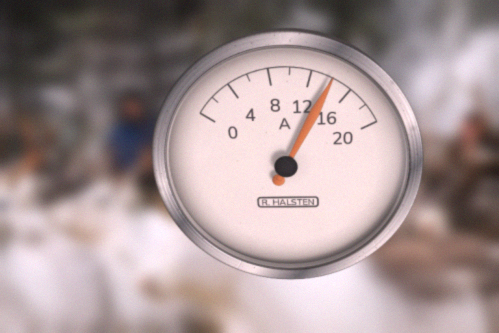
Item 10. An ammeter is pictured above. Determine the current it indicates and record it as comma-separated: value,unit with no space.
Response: 14,A
